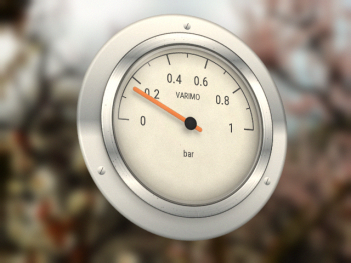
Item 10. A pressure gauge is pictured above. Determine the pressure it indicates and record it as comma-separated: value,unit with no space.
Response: 0.15,bar
